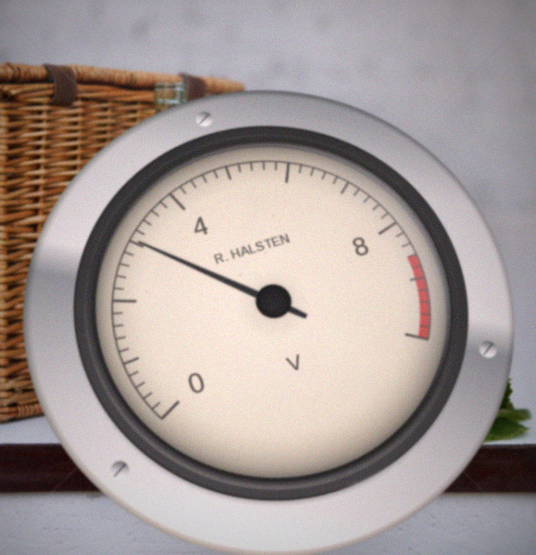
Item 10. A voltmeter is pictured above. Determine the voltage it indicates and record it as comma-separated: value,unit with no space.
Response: 3,V
